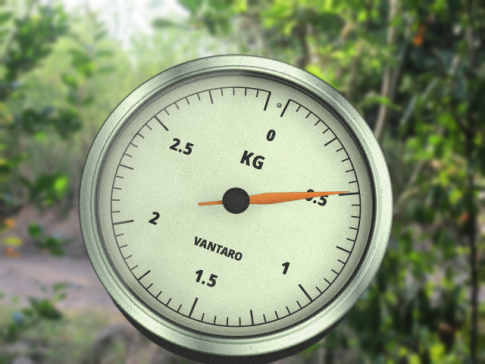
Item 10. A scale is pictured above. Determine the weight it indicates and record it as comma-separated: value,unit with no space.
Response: 0.5,kg
